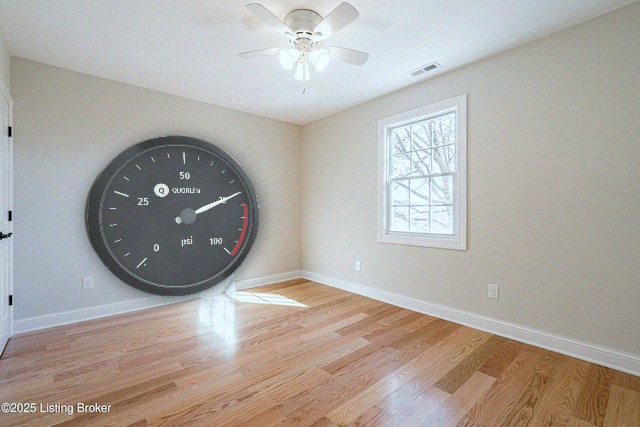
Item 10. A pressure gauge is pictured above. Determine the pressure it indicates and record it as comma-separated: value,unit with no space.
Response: 75,psi
